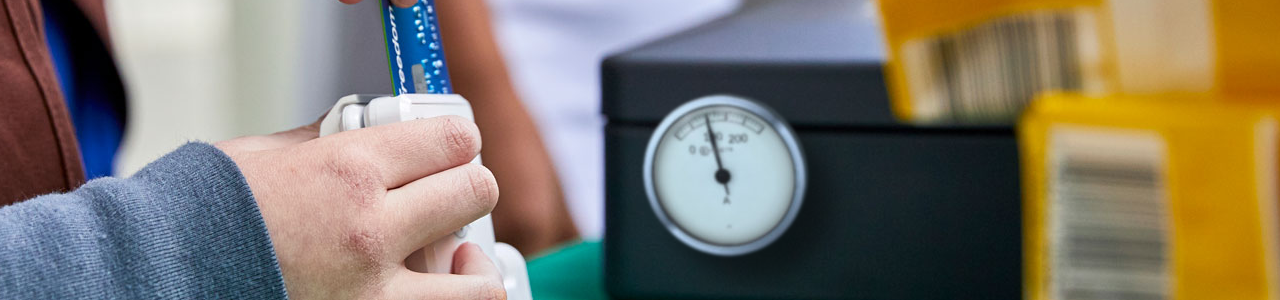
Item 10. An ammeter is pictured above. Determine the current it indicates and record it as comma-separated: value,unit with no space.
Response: 100,A
